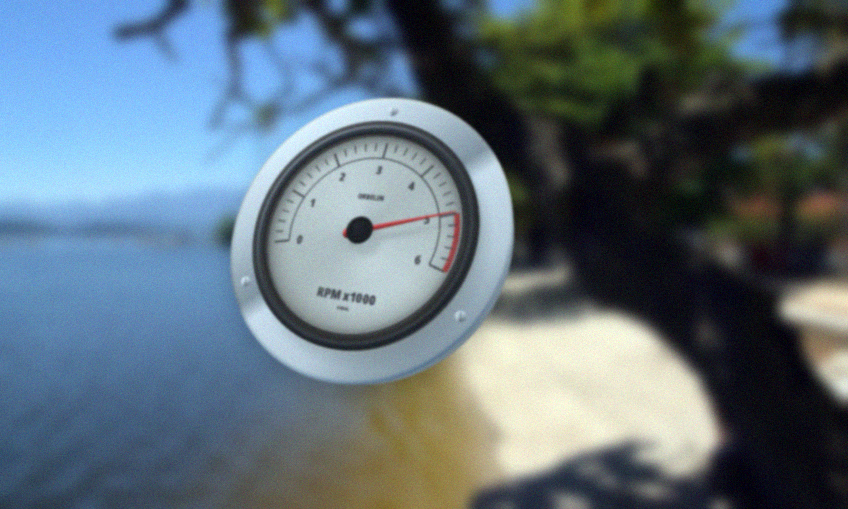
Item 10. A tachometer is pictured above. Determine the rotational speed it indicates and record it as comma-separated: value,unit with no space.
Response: 5000,rpm
